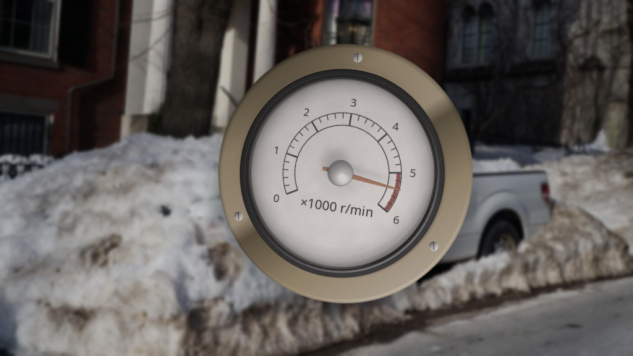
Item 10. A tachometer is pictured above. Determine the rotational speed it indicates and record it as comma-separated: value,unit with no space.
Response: 5400,rpm
